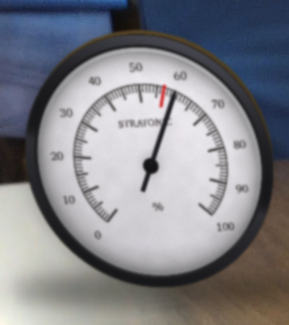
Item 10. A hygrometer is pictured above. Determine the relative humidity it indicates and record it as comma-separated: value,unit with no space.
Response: 60,%
